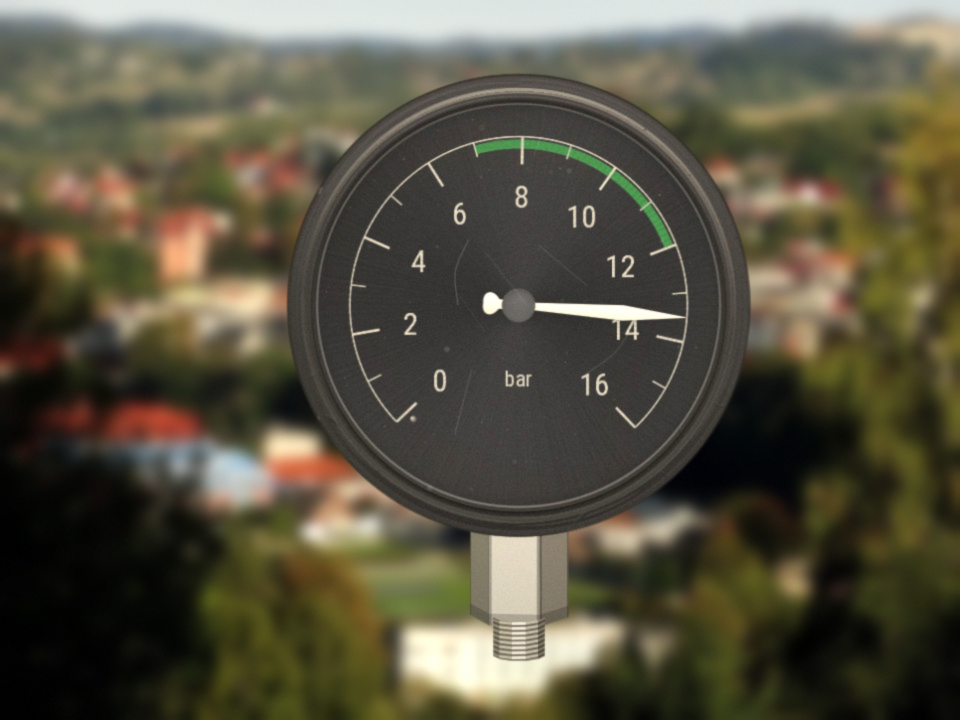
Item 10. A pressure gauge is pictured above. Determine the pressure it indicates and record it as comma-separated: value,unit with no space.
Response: 13.5,bar
